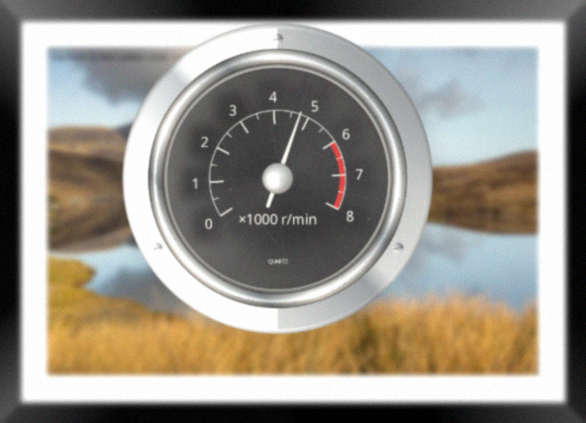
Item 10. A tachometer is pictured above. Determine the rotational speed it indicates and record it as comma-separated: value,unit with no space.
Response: 4750,rpm
